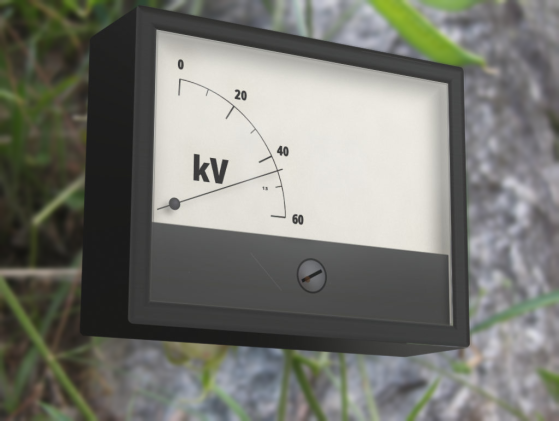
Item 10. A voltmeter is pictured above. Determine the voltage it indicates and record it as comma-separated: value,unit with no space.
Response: 45,kV
